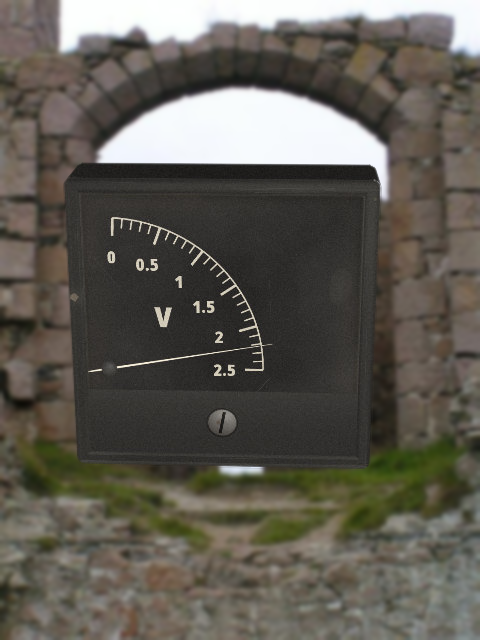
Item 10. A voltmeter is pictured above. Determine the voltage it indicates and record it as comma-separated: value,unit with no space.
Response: 2.2,V
